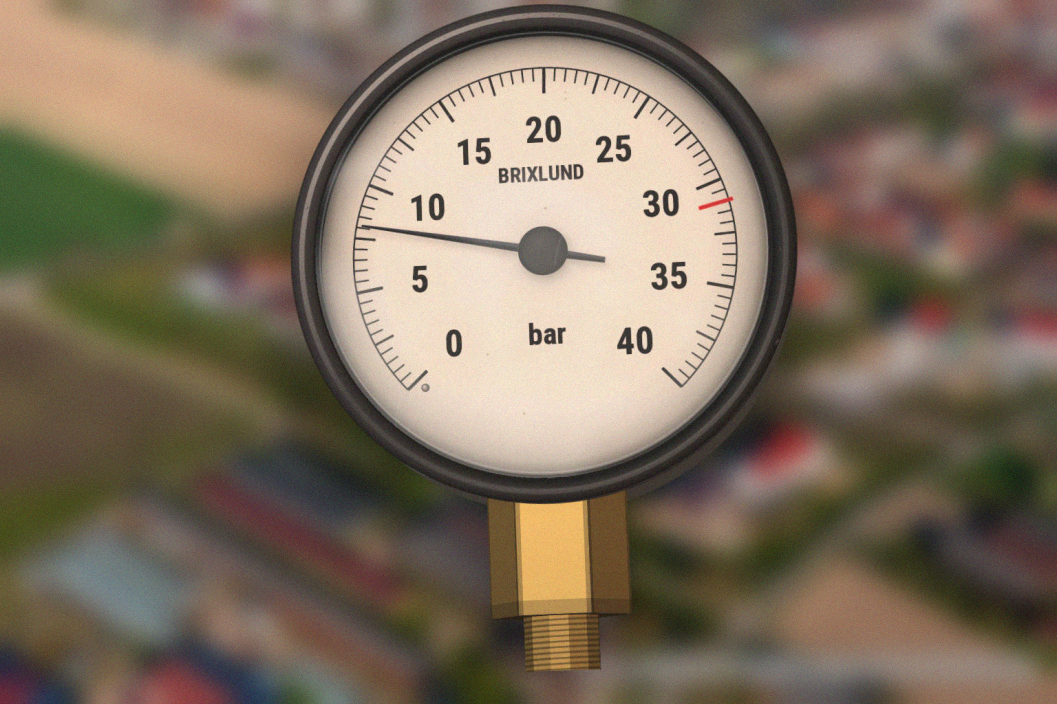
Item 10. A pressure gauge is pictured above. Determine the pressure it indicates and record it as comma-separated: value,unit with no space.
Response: 8,bar
